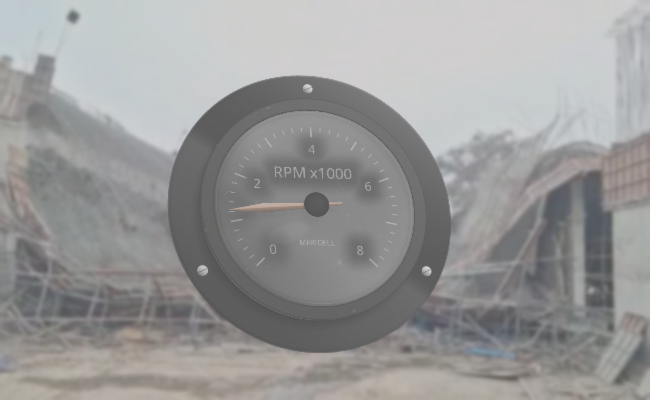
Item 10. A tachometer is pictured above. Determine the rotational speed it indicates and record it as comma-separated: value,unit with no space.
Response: 1200,rpm
